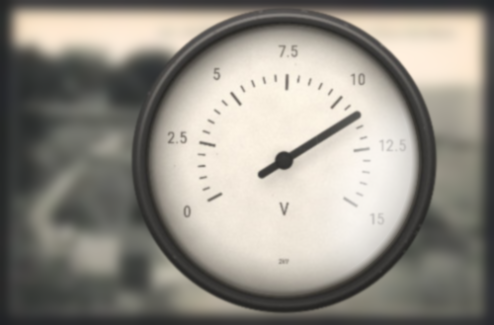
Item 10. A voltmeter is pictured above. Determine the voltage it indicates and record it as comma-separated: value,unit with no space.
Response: 11,V
